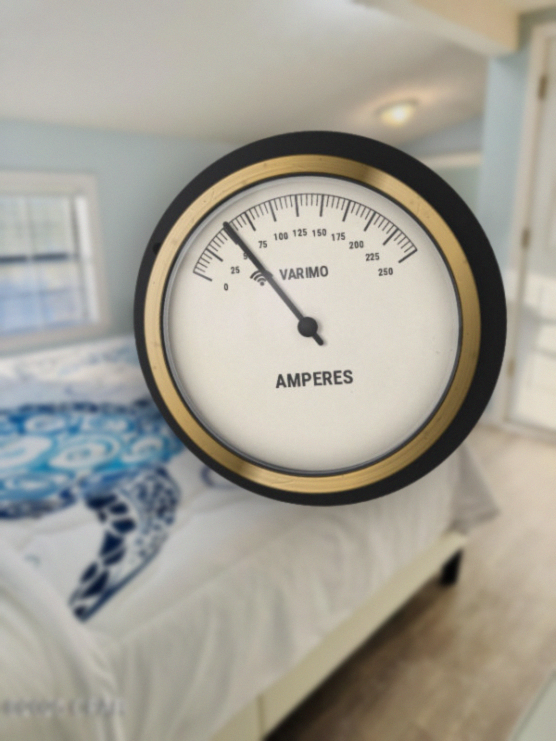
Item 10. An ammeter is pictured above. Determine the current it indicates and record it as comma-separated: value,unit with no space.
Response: 55,A
